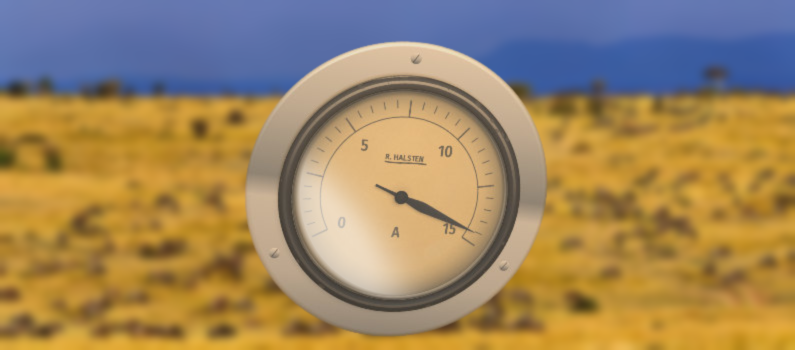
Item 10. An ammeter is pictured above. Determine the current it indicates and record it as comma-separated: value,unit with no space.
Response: 14.5,A
